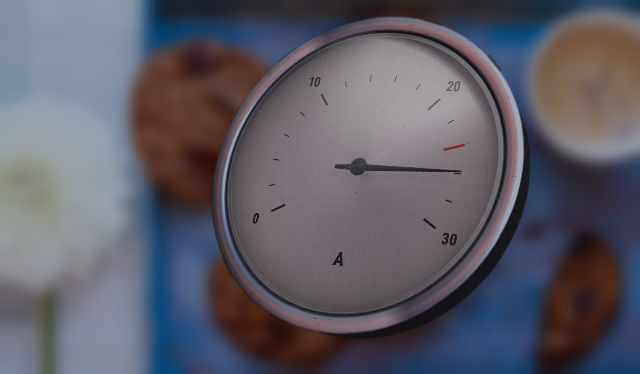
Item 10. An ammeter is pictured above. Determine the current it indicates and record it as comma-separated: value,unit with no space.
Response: 26,A
